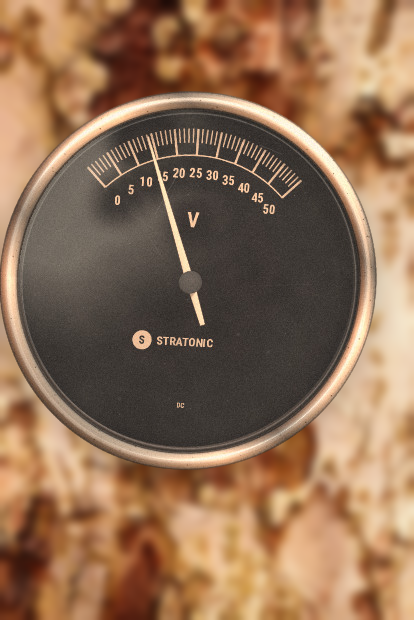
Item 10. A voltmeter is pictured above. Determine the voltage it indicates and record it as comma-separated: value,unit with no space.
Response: 14,V
